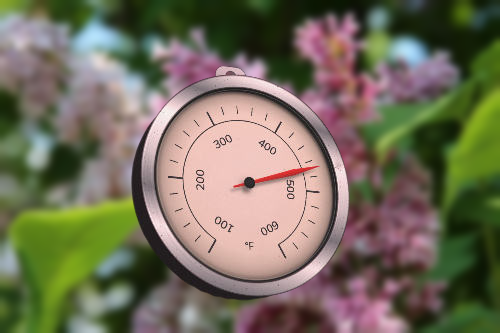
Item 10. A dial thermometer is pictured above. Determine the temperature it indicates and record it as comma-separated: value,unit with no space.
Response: 470,°F
